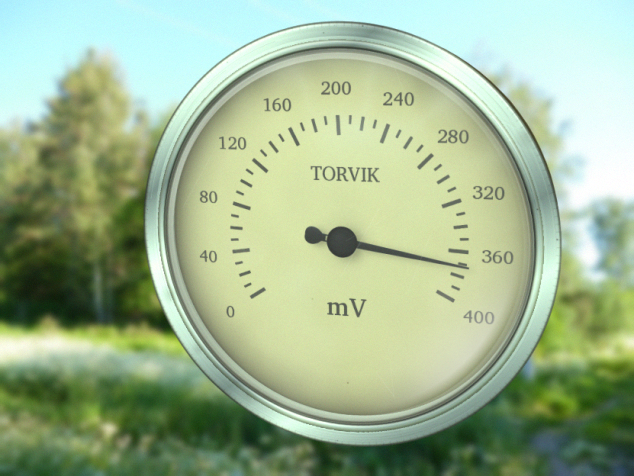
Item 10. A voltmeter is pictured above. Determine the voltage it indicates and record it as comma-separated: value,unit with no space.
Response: 370,mV
